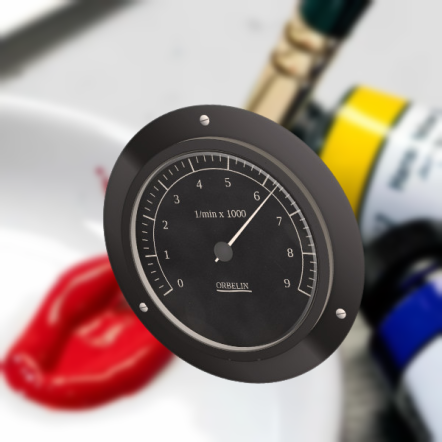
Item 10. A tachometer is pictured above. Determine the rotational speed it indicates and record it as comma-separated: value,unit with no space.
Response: 6300,rpm
